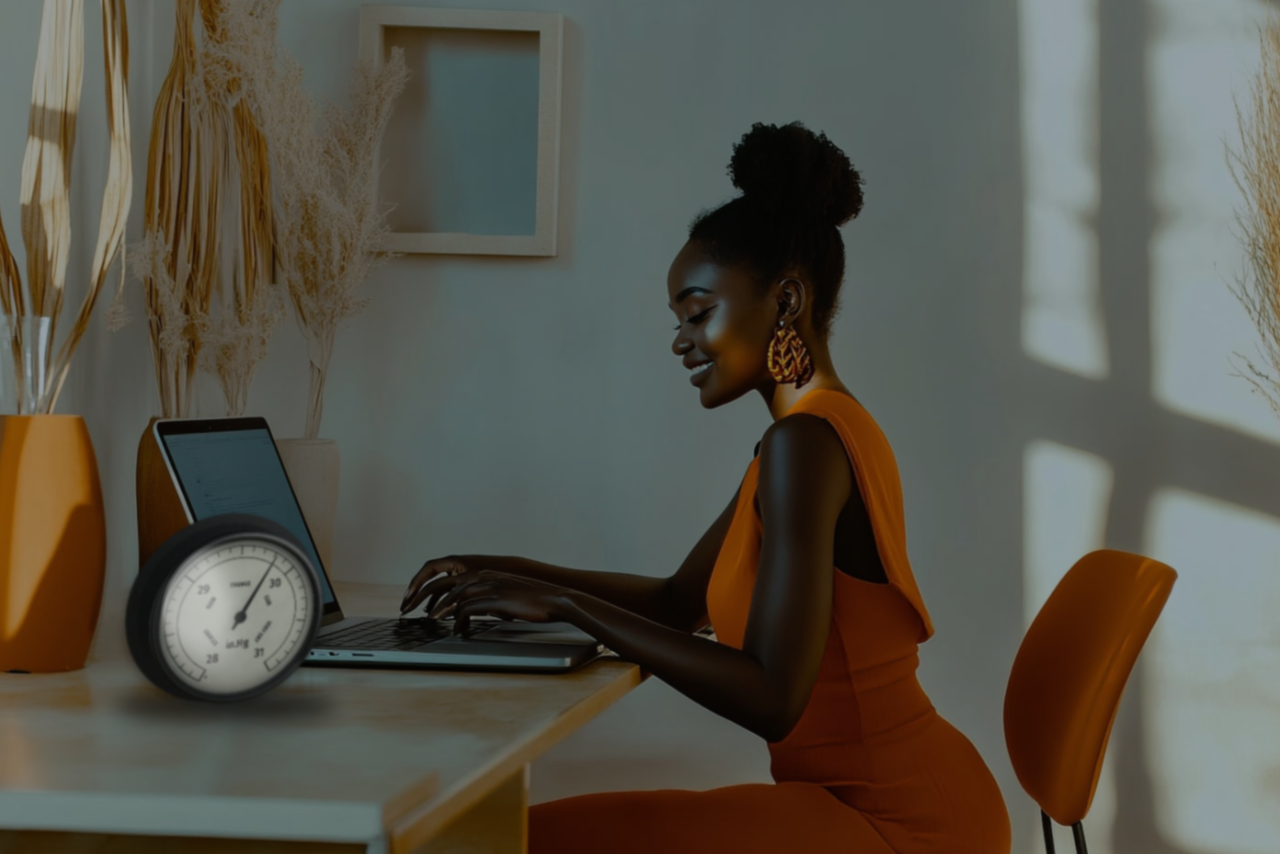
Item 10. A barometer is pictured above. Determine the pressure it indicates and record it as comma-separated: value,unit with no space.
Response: 29.8,inHg
